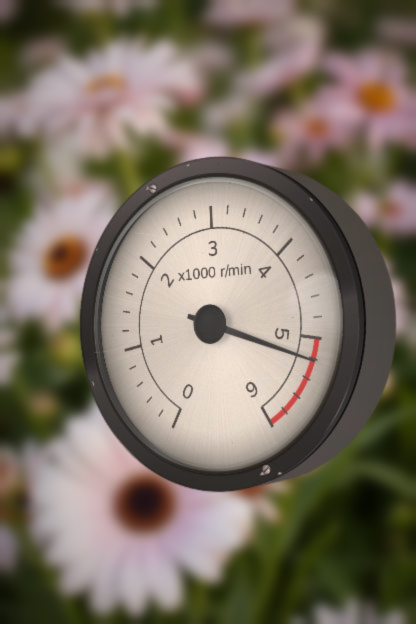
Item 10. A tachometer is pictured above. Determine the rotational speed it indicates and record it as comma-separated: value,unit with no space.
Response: 5200,rpm
